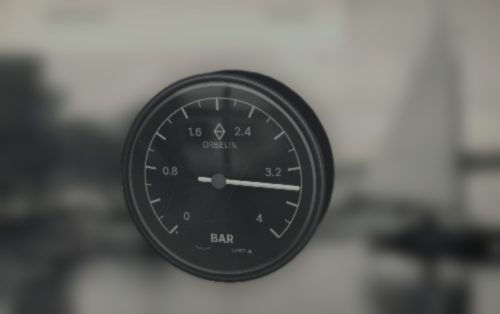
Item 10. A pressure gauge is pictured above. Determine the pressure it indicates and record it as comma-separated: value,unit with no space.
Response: 3.4,bar
